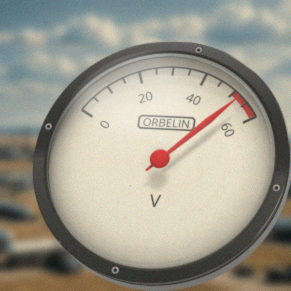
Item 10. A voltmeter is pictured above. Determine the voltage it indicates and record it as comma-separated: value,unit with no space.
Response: 52.5,V
